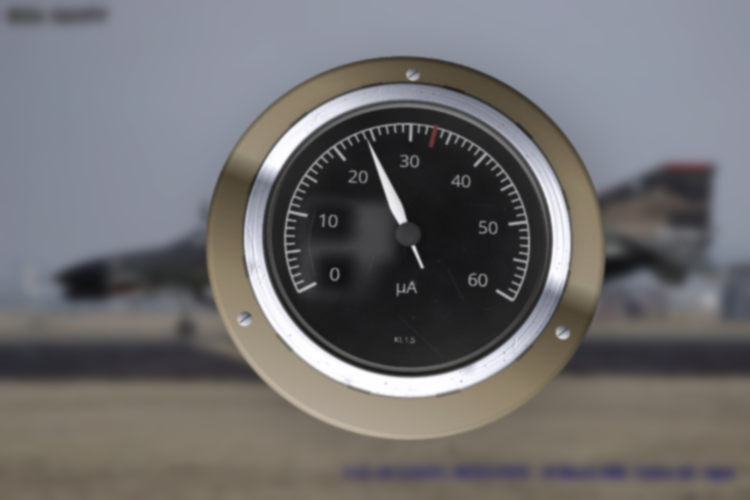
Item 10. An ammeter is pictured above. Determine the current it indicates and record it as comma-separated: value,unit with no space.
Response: 24,µA
